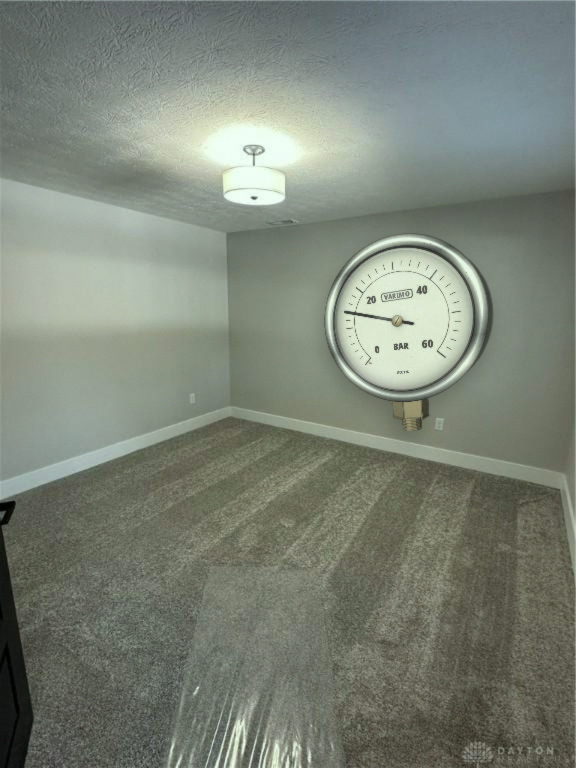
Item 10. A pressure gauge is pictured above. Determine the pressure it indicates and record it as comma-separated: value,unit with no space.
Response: 14,bar
